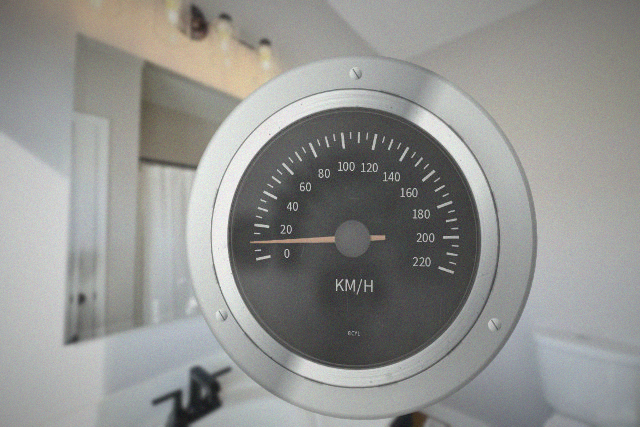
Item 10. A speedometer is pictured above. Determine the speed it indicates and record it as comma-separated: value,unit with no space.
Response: 10,km/h
